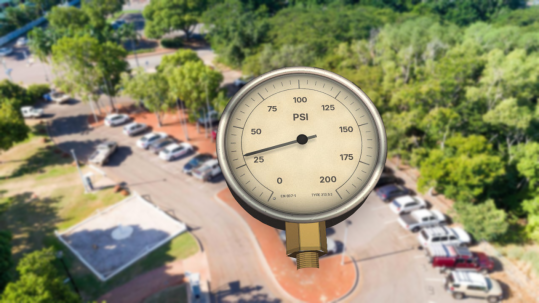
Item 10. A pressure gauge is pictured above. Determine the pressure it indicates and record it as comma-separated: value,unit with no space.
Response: 30,psi
